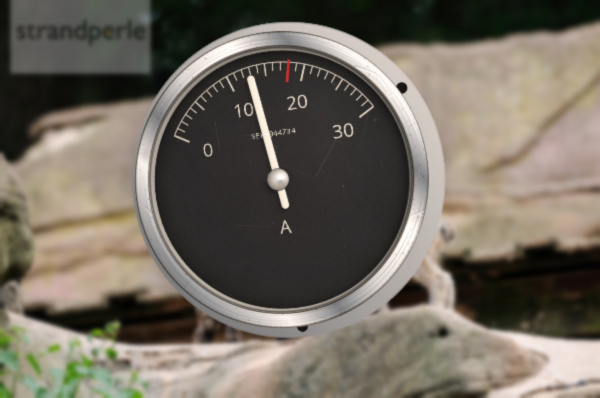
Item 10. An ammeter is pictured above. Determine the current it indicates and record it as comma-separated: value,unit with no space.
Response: 13,A
